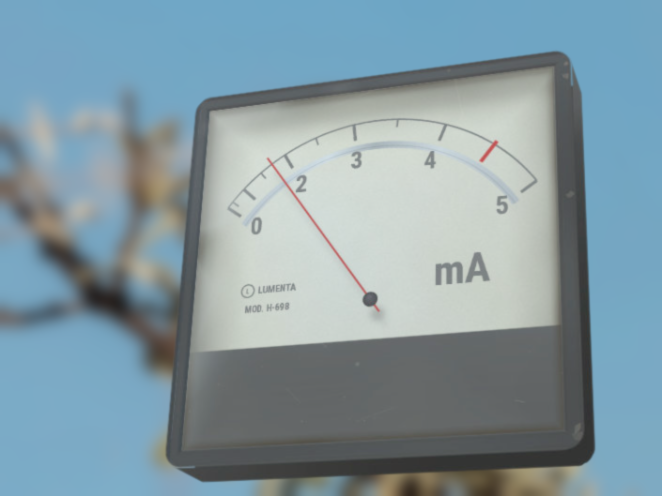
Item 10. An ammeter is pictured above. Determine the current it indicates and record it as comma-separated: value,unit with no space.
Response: 1.75,mA
